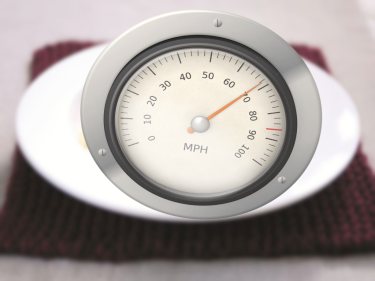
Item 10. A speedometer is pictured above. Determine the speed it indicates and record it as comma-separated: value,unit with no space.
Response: 68,mph
